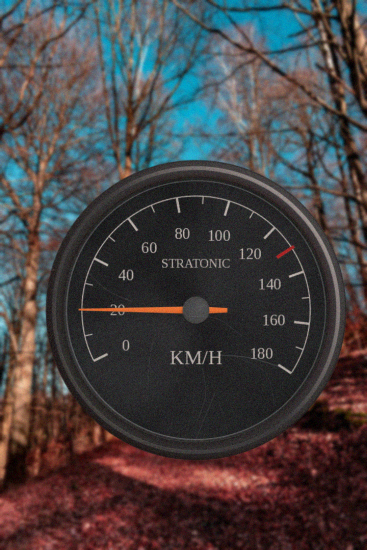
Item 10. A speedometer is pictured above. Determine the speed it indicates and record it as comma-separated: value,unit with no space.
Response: 20,km/h
